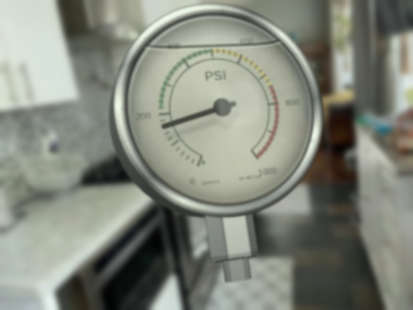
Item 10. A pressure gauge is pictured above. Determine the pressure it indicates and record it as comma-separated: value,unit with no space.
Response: 160,psi
